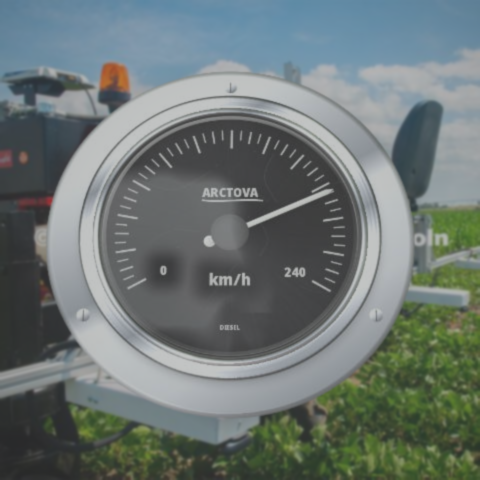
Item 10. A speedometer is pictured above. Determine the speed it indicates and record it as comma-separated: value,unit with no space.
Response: 185,km/h
